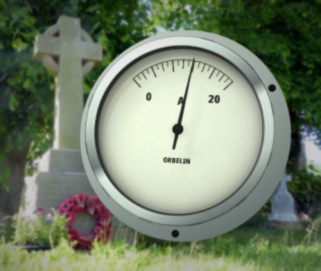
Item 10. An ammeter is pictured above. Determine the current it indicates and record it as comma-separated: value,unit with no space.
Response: 12,A
